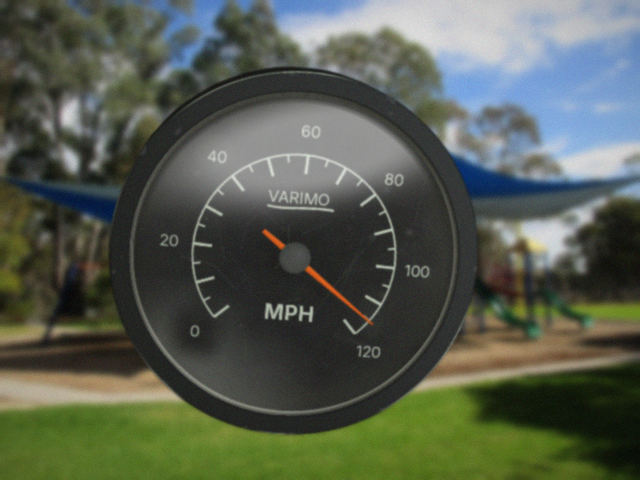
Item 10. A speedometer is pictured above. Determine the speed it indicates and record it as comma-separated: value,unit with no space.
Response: 115,mph
